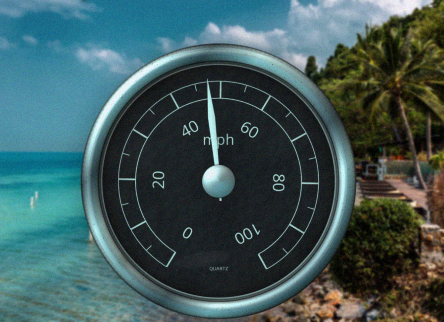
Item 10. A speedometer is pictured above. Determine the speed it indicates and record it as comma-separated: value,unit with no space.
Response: 47.5,mph
